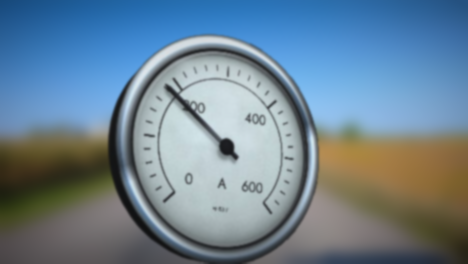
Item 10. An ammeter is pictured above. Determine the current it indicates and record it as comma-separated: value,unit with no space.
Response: 180,A
